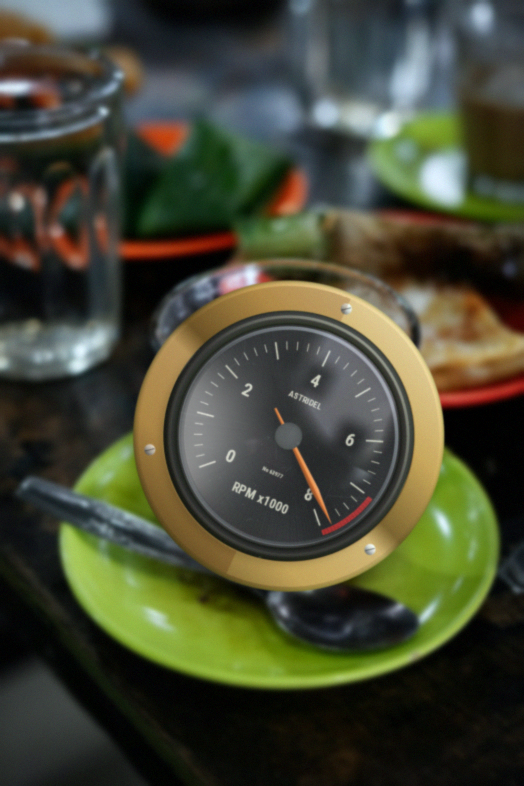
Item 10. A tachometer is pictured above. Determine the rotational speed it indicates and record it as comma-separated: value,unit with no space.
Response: 7800,rpm
